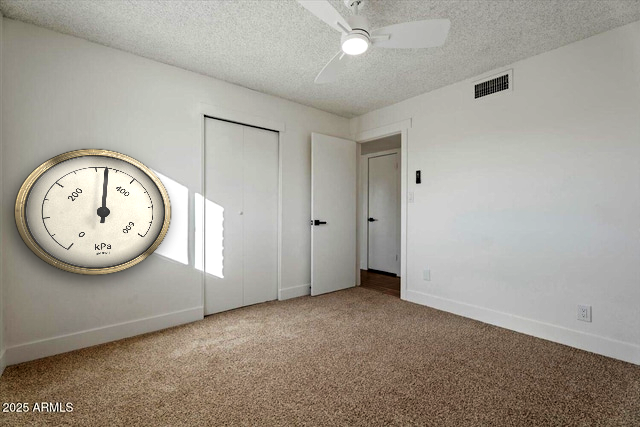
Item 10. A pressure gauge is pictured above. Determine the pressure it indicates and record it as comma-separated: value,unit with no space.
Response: 325,kPa
